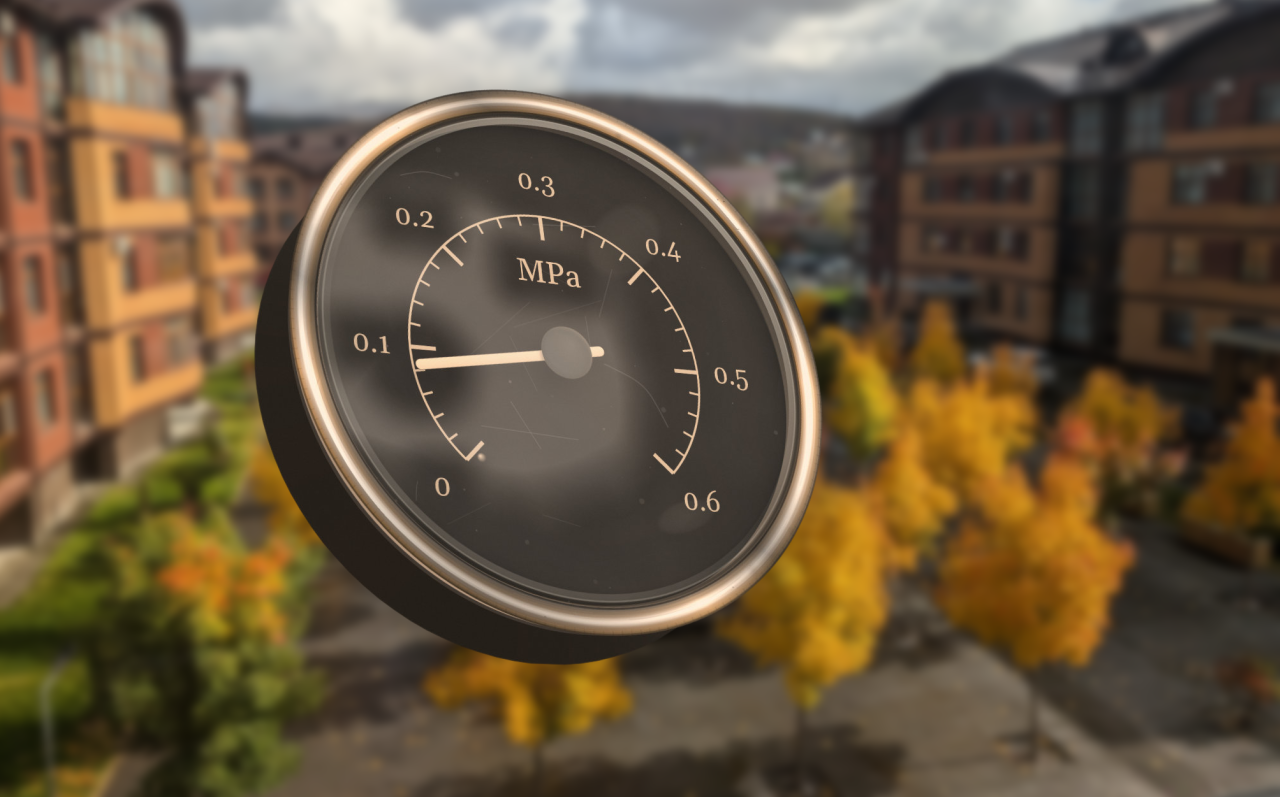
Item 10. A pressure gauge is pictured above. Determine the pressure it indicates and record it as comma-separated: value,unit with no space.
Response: 0.08,MPa
